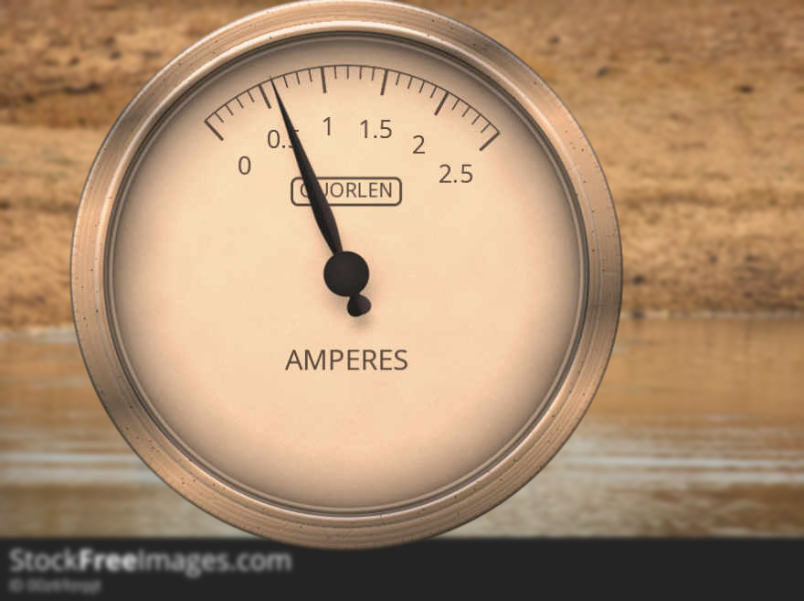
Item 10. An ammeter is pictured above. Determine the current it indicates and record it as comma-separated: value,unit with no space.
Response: 0.6,A
